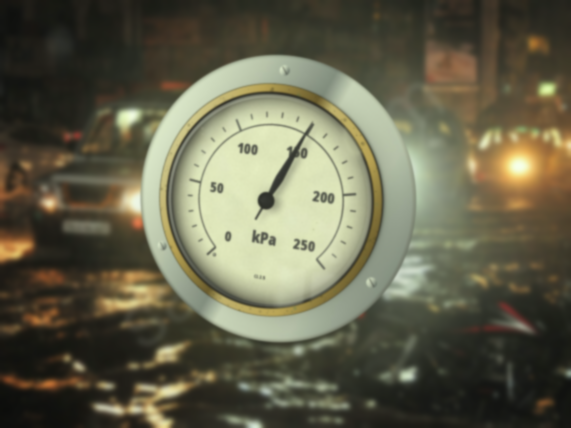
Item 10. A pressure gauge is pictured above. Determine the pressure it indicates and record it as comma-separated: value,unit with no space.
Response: 150,kPa
